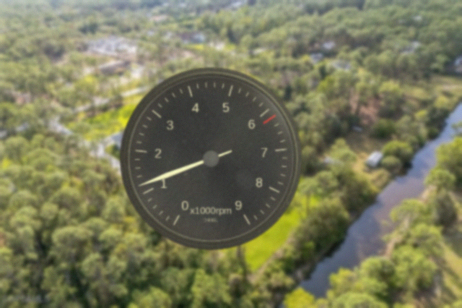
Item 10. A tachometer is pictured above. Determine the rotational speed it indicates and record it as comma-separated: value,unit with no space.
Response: 1200,rpm
